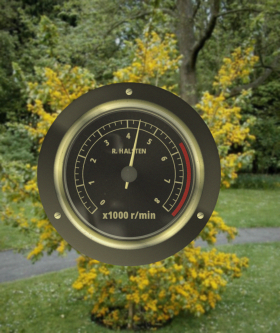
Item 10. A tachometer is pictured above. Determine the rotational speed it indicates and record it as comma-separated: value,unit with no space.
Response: 4400,rpm
